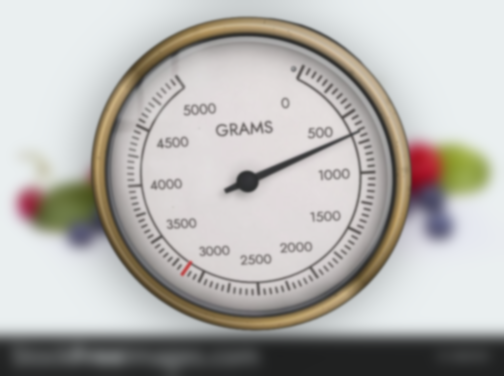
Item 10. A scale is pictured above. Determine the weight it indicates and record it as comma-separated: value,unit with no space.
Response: 650,g
